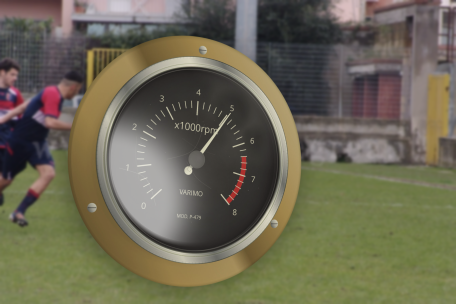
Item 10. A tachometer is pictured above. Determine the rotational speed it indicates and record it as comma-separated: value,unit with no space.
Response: 5000,rpm
